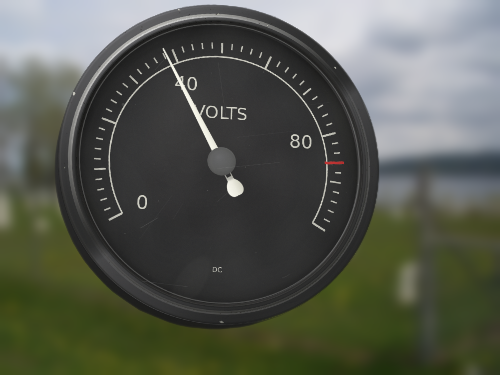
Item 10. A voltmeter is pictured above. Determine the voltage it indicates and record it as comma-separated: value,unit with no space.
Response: 38,V
